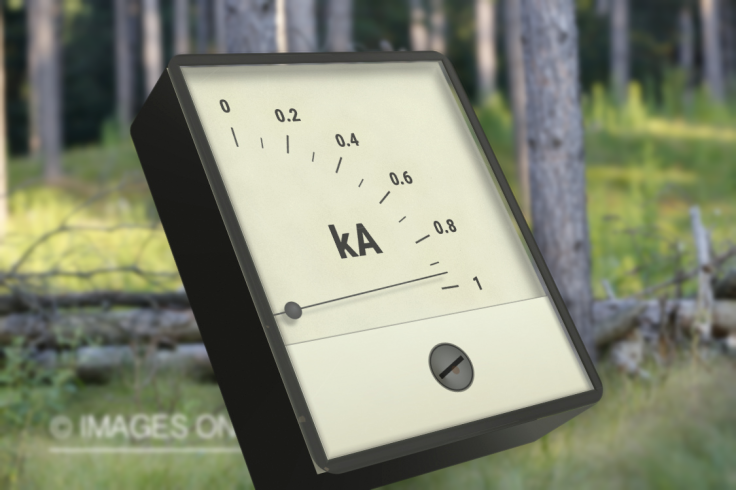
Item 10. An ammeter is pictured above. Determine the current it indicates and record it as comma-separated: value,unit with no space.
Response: 0.95,kA
